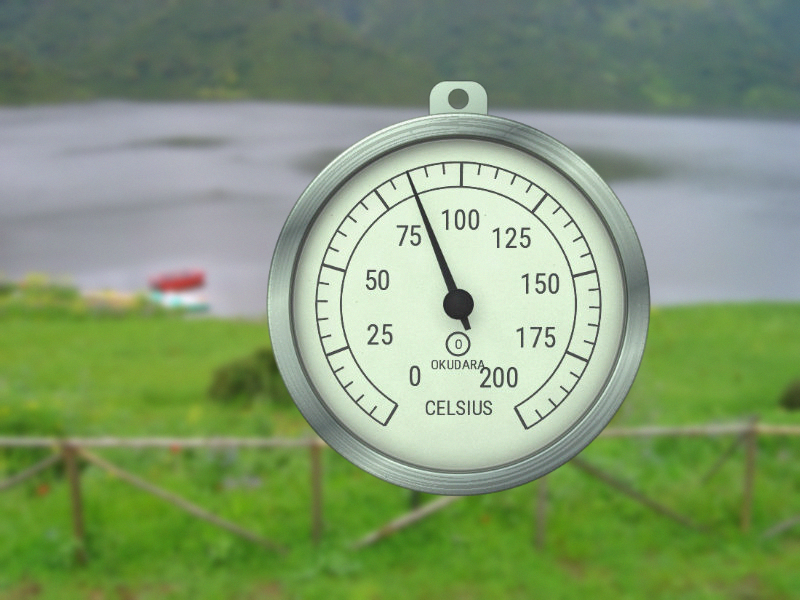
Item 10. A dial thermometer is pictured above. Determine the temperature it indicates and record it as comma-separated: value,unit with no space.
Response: 85,°C
